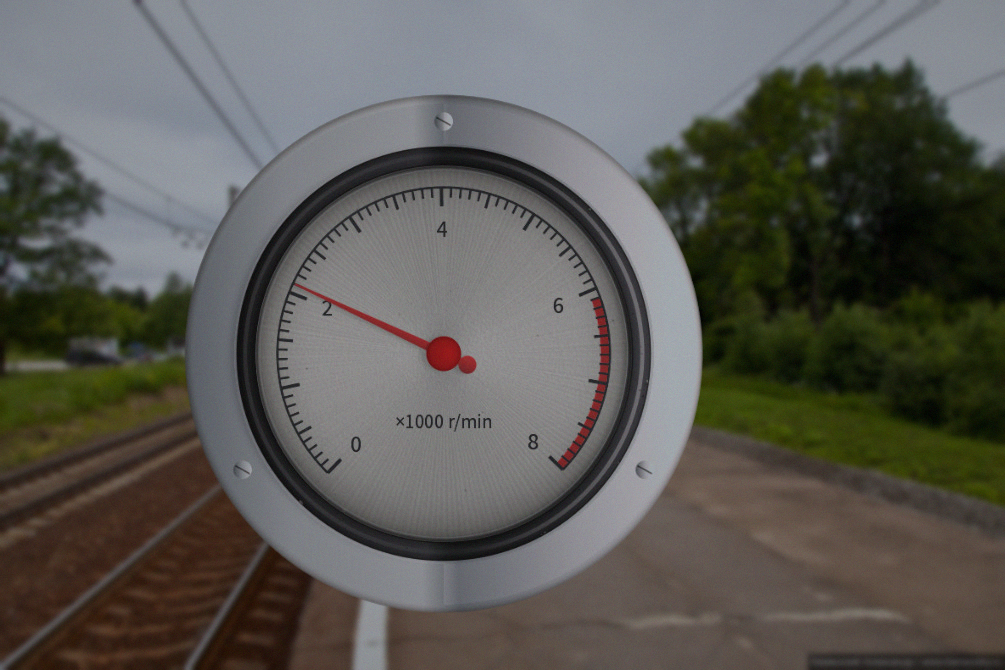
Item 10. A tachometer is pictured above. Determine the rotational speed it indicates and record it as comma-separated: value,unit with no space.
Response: 2100,rpm
